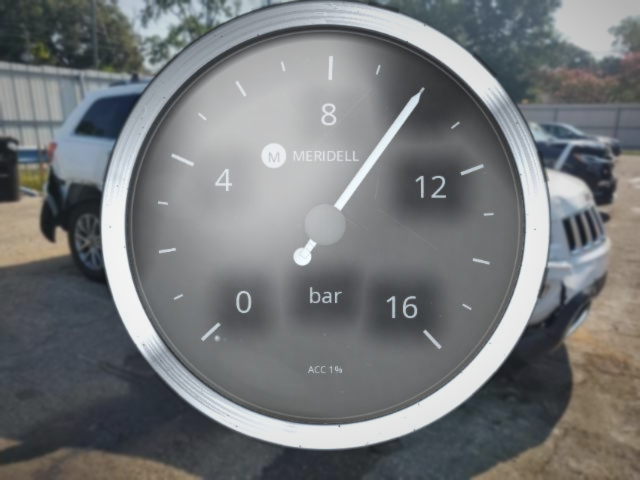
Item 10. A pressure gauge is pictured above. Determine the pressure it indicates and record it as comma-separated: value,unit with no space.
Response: 10,bar
